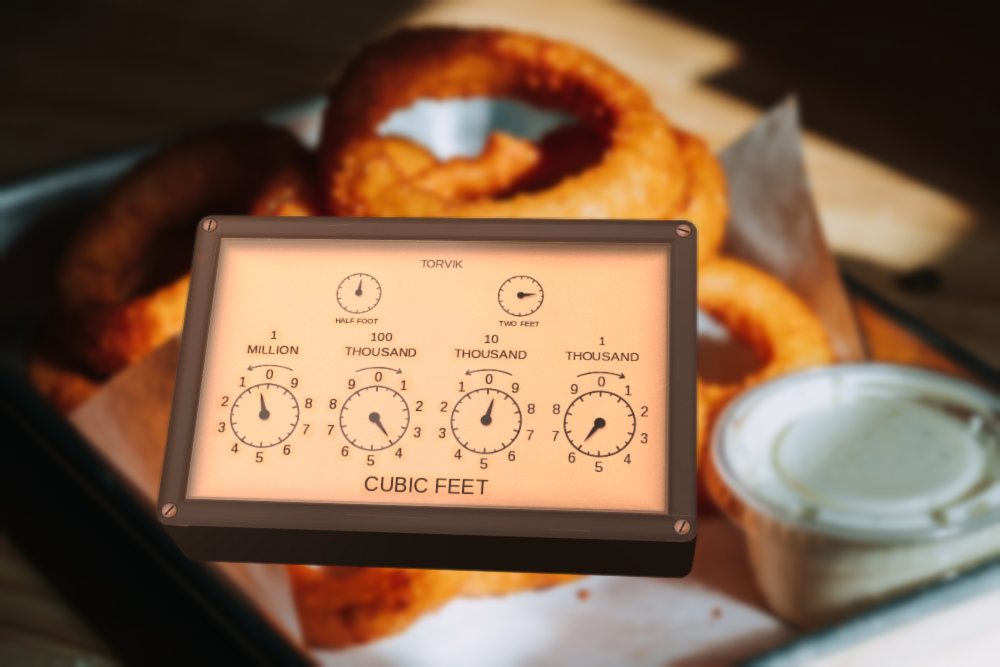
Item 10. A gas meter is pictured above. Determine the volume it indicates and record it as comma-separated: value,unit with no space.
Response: 39600,ft³
